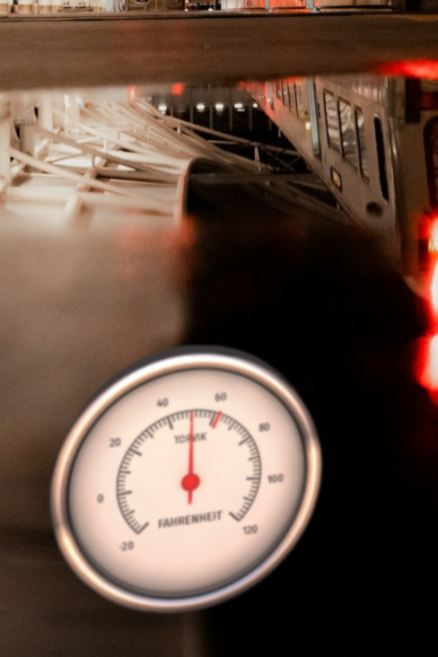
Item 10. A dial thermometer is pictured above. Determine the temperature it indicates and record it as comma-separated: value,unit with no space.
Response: 50,°F
